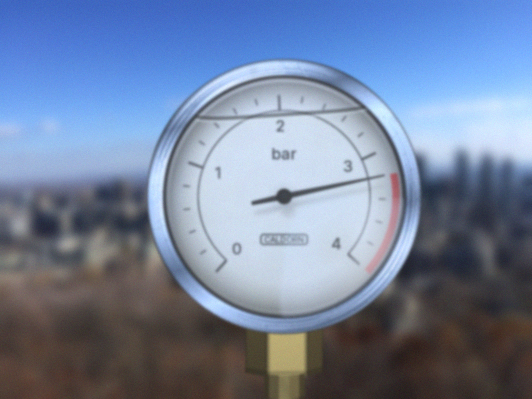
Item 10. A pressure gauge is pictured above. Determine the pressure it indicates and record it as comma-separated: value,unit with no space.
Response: 3.2,bar
